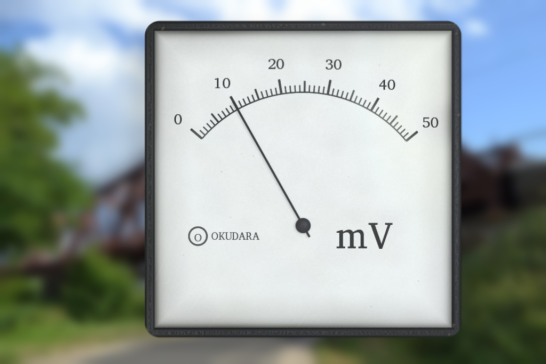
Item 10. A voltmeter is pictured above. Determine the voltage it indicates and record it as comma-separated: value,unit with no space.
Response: 10,mV
